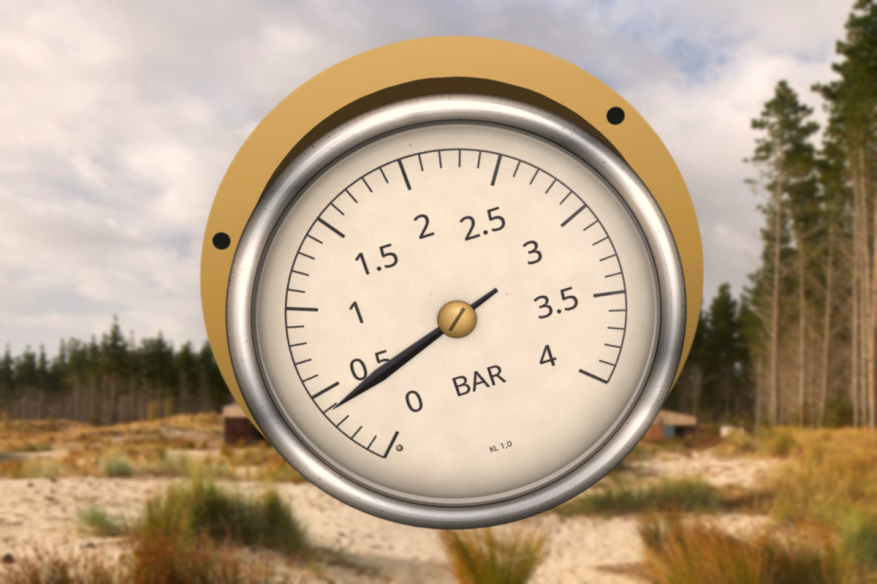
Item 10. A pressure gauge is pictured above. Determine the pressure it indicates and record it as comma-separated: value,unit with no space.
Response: 0.4,bar
